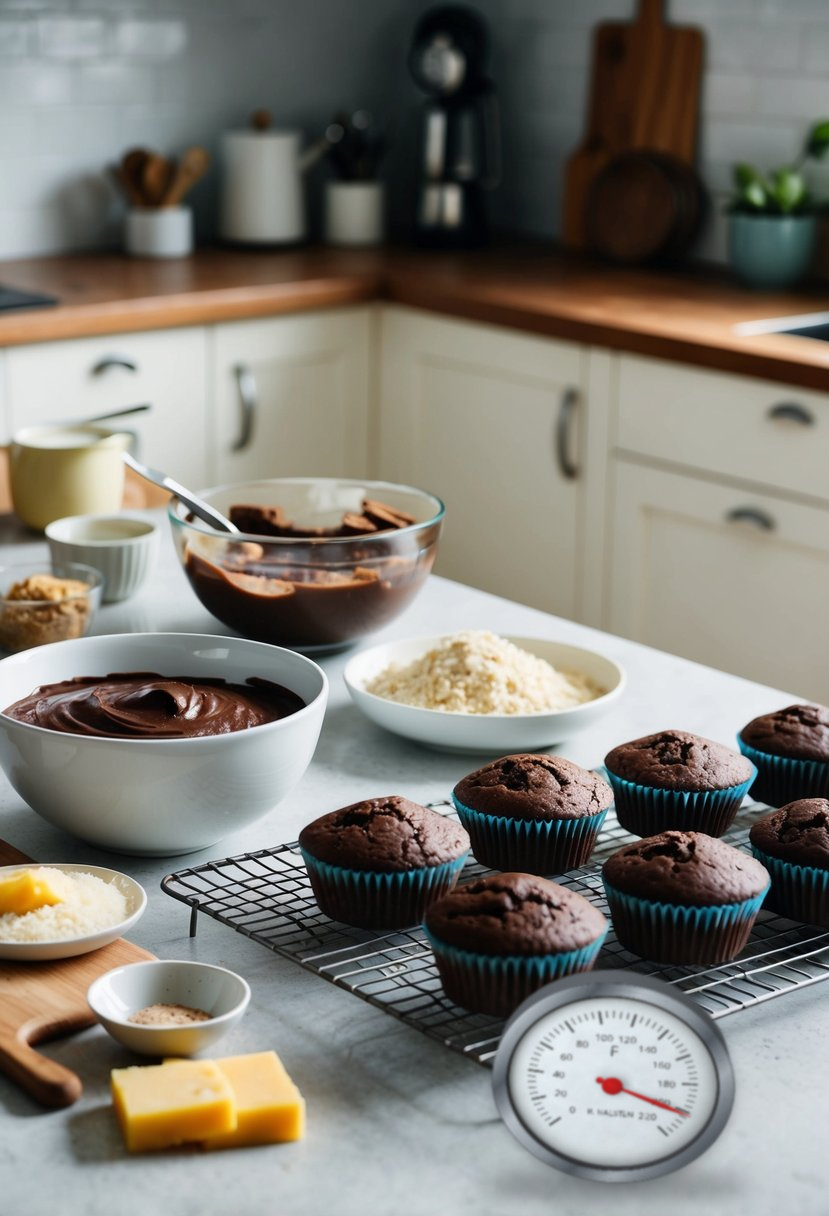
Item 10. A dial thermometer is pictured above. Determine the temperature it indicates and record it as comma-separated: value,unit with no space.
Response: 200,°F
